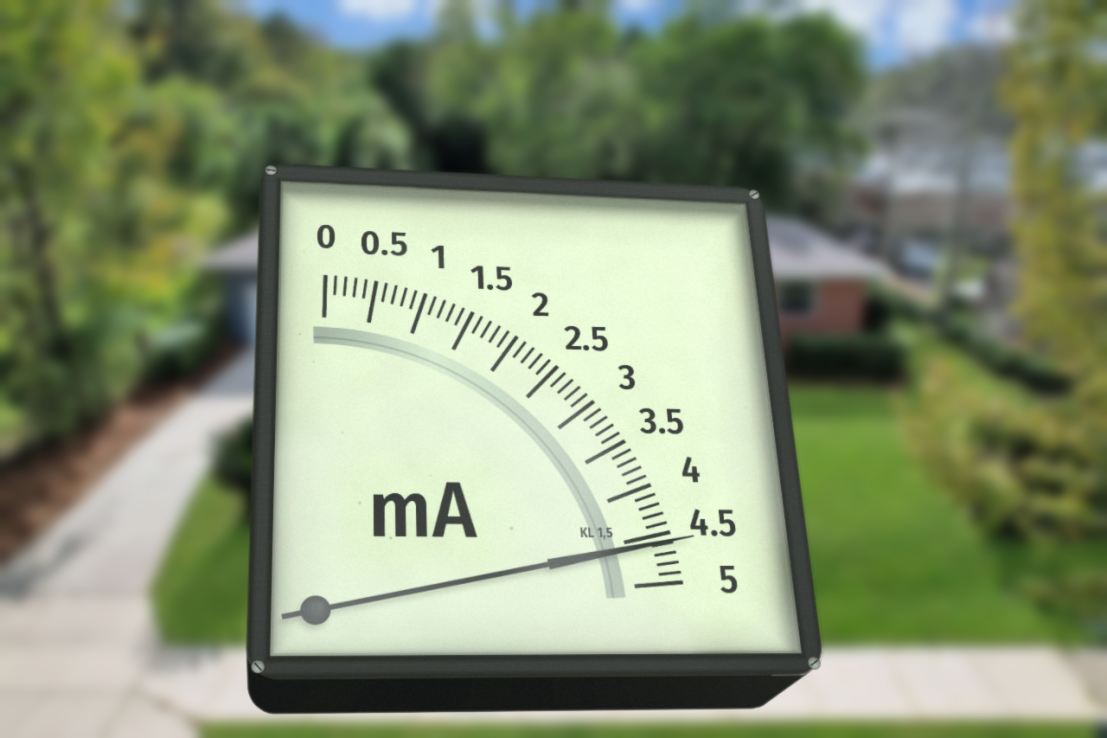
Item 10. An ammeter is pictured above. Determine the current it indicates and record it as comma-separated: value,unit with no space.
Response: 4.6,mA
